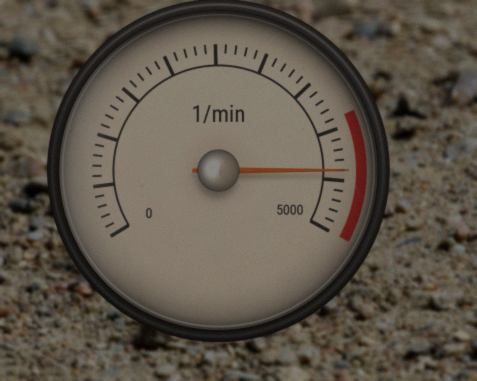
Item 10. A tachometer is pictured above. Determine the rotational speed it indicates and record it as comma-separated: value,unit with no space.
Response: 4400,rpm
